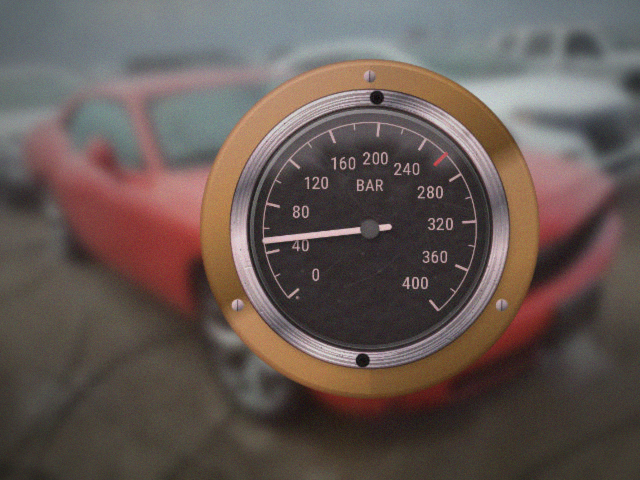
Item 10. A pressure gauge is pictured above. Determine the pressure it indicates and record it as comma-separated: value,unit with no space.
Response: 50,bar
